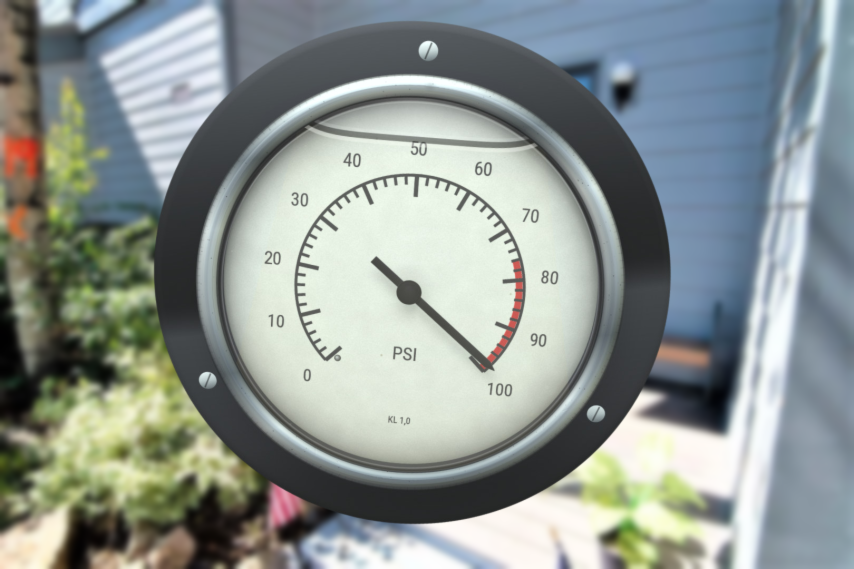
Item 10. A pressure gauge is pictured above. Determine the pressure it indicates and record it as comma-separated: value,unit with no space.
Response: 98,psi
